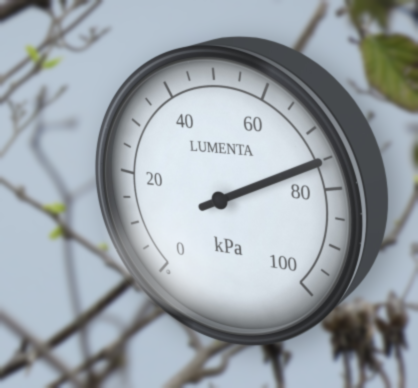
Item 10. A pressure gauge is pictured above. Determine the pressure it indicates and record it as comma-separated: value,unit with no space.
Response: 75,kPa
